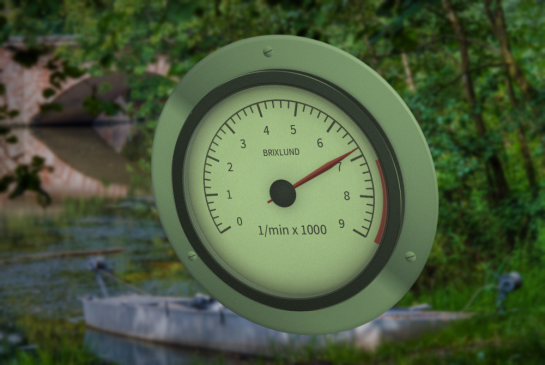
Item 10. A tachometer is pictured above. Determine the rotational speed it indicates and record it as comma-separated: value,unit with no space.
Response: 6800,rpm
